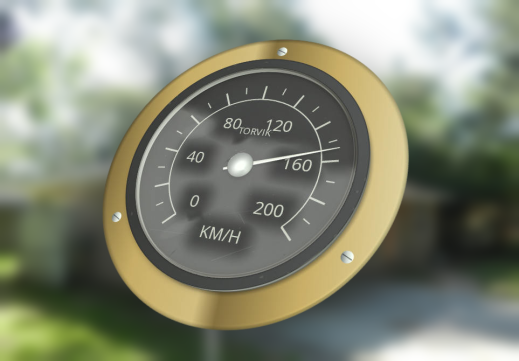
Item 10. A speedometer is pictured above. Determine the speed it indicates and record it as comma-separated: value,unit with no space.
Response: 155,km/h
